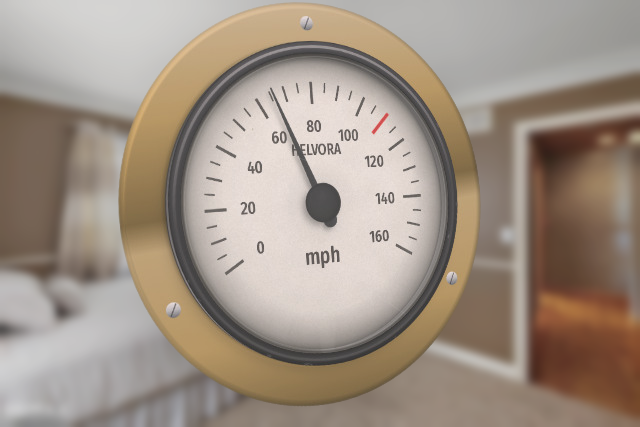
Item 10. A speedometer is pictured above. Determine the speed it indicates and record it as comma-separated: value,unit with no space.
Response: 65,mph
